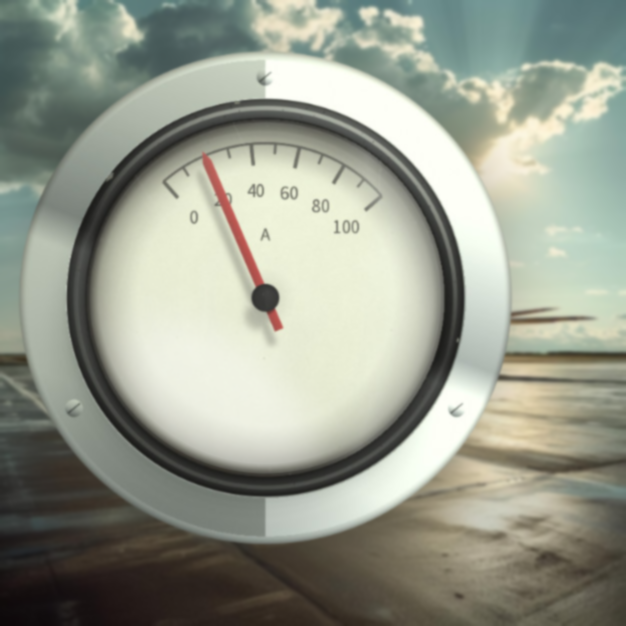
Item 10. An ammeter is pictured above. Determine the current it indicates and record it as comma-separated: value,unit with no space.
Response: 20,A
